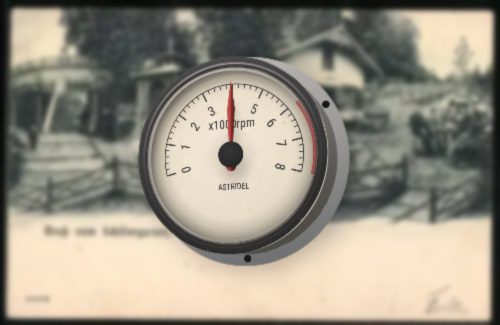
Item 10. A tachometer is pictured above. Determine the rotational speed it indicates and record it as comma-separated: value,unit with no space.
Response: 4000,rpm
